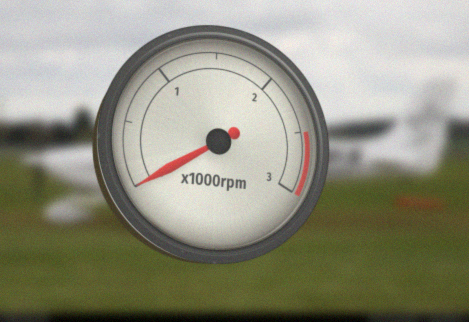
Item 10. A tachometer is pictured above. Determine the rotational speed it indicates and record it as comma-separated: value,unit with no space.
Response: 0,rpm
